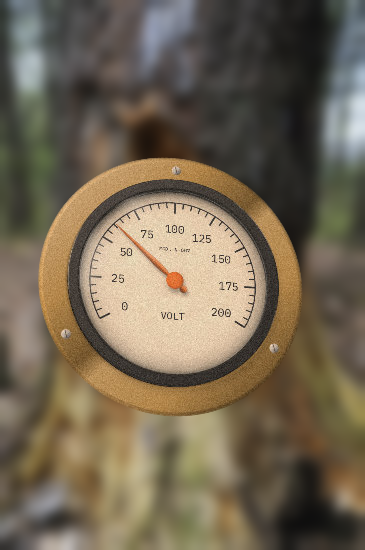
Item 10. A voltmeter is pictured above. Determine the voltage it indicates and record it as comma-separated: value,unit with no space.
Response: 60,V
